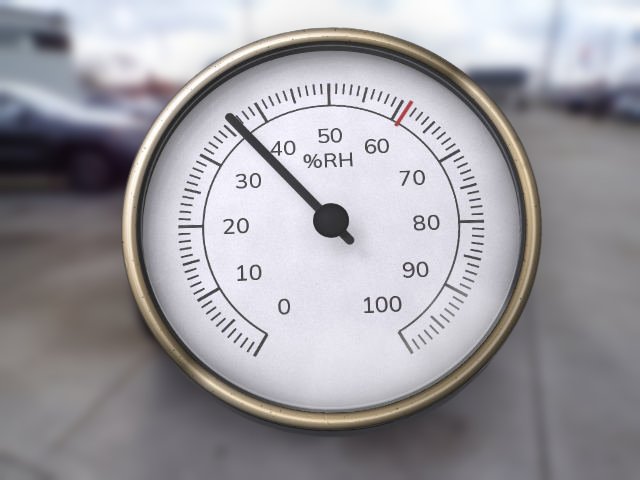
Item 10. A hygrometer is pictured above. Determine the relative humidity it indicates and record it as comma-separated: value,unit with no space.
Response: 36,%
